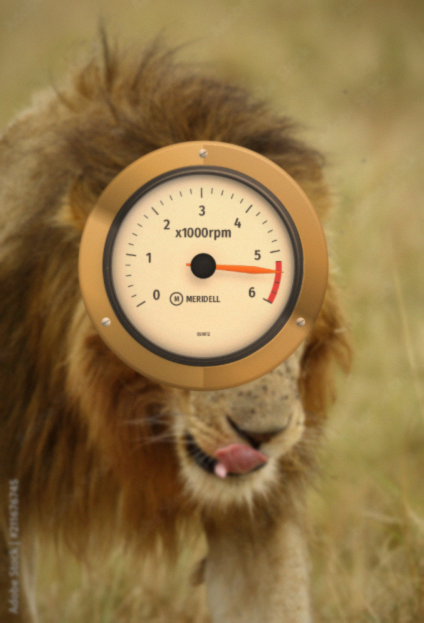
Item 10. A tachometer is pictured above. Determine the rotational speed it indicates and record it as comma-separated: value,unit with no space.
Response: 5400,rpm
